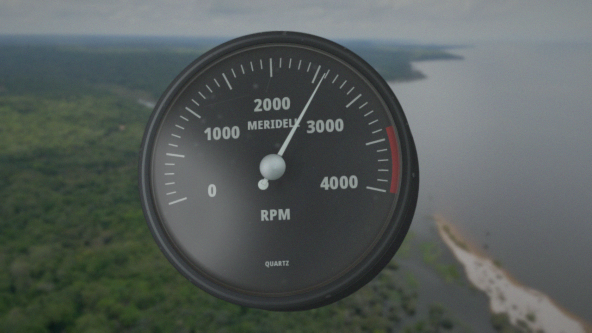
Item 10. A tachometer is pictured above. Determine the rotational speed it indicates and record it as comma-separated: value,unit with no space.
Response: 2600,rpm
